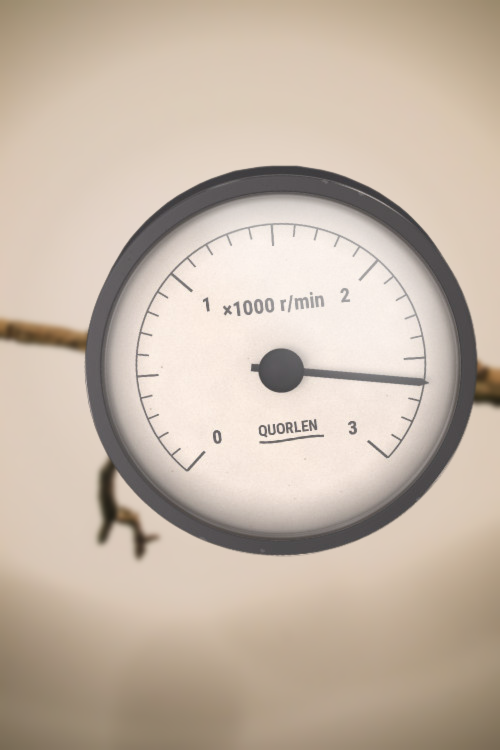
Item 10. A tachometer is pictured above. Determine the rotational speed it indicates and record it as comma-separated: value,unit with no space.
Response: 2600,rpm
